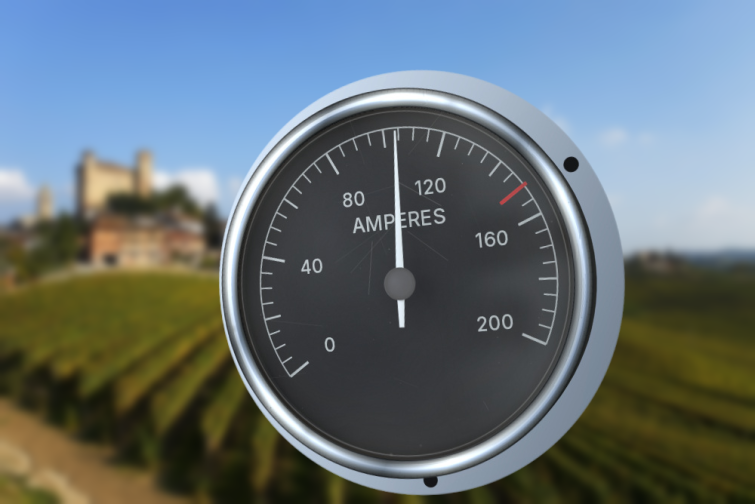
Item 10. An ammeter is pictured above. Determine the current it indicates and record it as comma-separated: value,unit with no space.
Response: 105,A
